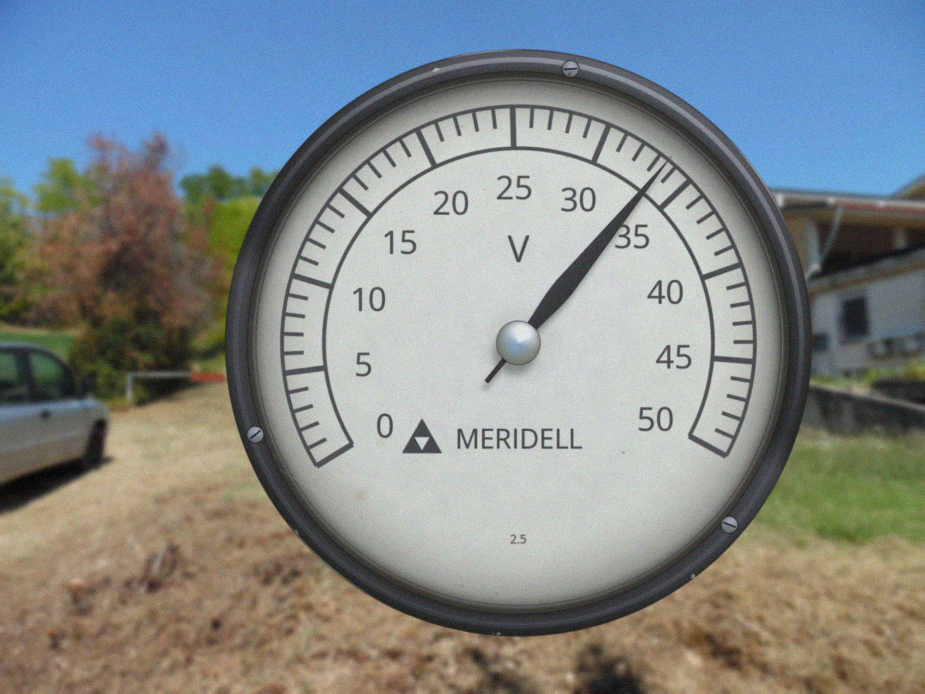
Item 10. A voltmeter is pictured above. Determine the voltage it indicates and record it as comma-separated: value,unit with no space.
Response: 33.5,V
